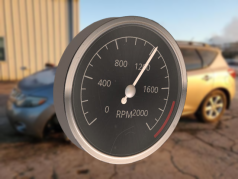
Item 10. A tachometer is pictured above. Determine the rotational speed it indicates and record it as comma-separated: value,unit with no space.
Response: 1200,rpm
